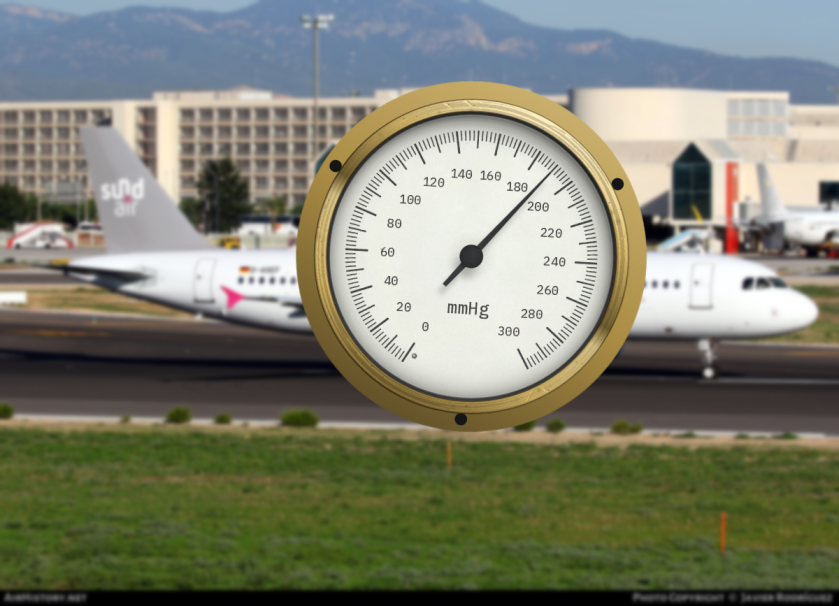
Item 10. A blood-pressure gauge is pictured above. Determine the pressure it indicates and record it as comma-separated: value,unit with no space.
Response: 190,mmHg
